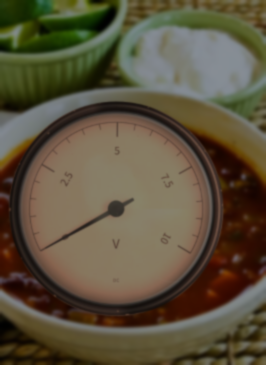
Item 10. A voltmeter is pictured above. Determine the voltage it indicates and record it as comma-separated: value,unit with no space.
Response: 0,V
